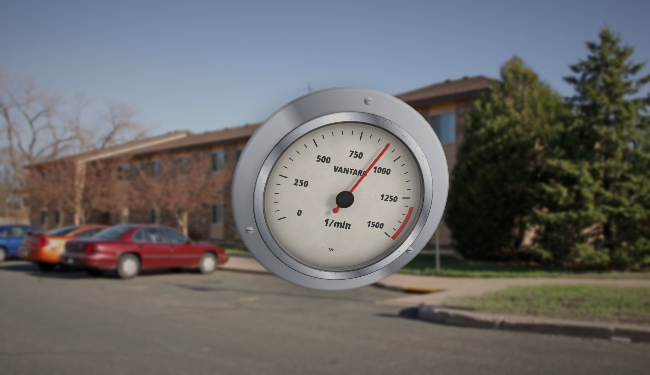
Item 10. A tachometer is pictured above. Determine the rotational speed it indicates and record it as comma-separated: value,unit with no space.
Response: 900,rpm
